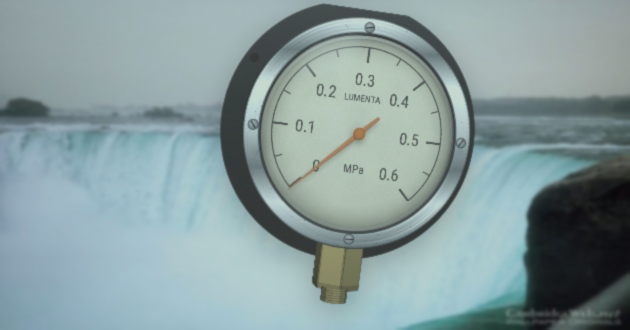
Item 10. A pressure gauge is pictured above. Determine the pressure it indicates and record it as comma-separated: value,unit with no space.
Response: 0,MPa
